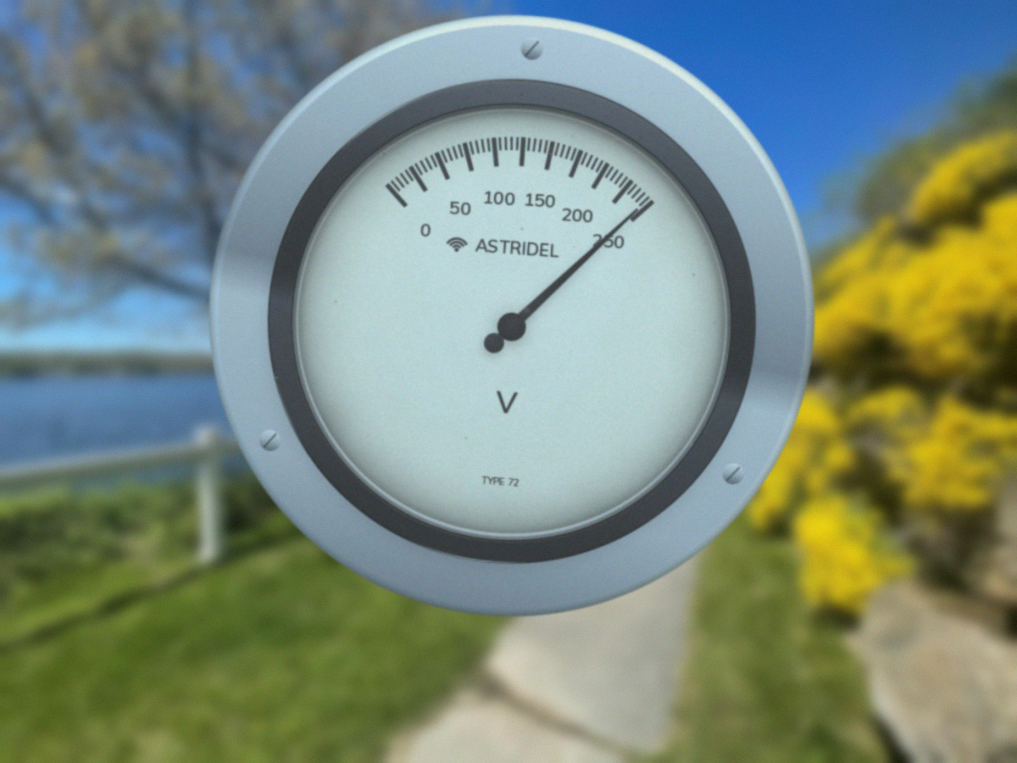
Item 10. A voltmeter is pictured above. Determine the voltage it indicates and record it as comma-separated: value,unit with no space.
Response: 245,V
